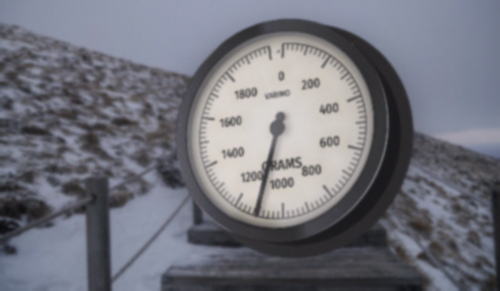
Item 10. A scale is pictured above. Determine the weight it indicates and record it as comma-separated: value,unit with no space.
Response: 1100,g
